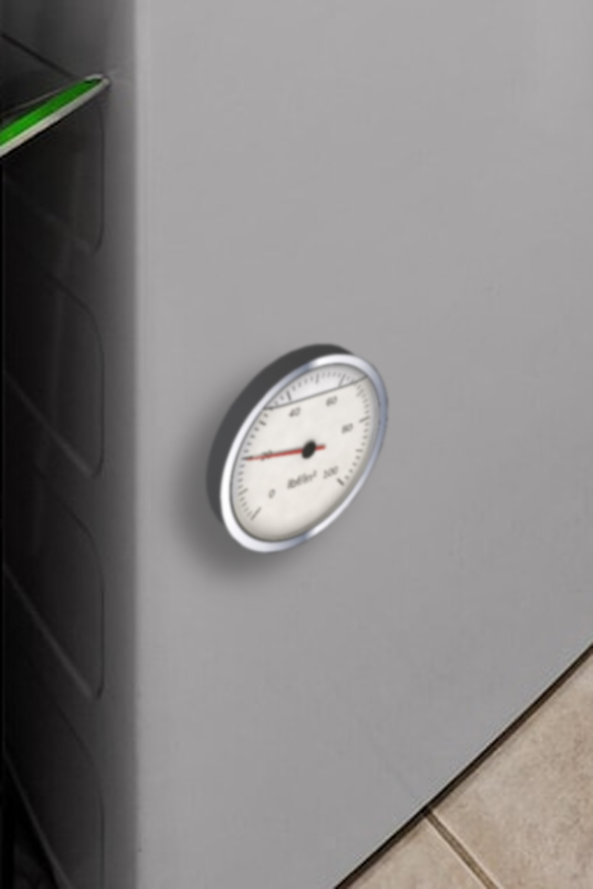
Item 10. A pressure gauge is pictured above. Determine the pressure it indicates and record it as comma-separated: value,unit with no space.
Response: 20,psi
